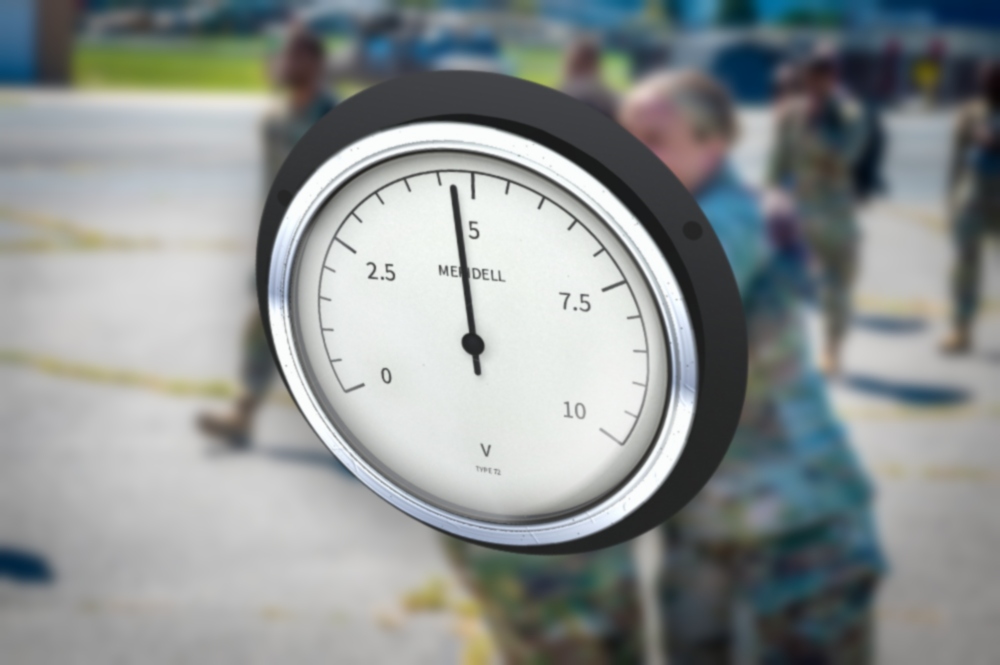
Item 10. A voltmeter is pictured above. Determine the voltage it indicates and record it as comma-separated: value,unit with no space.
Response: 4.75,V
